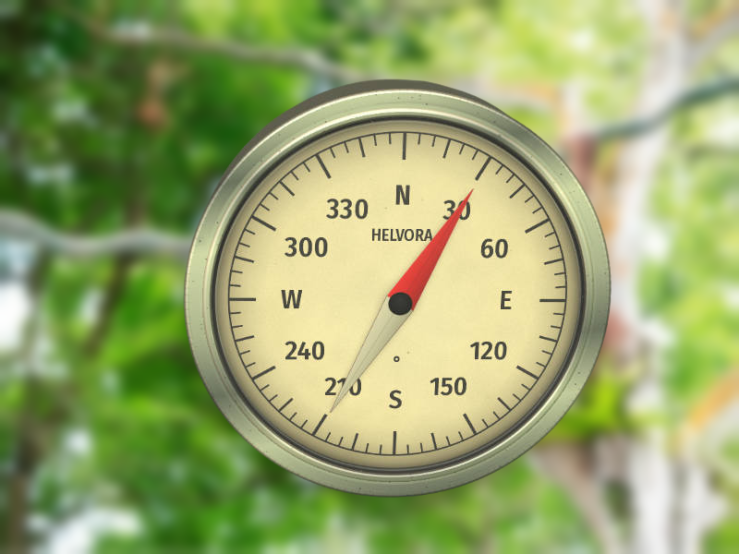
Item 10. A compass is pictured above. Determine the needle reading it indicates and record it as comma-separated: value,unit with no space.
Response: 30,°
